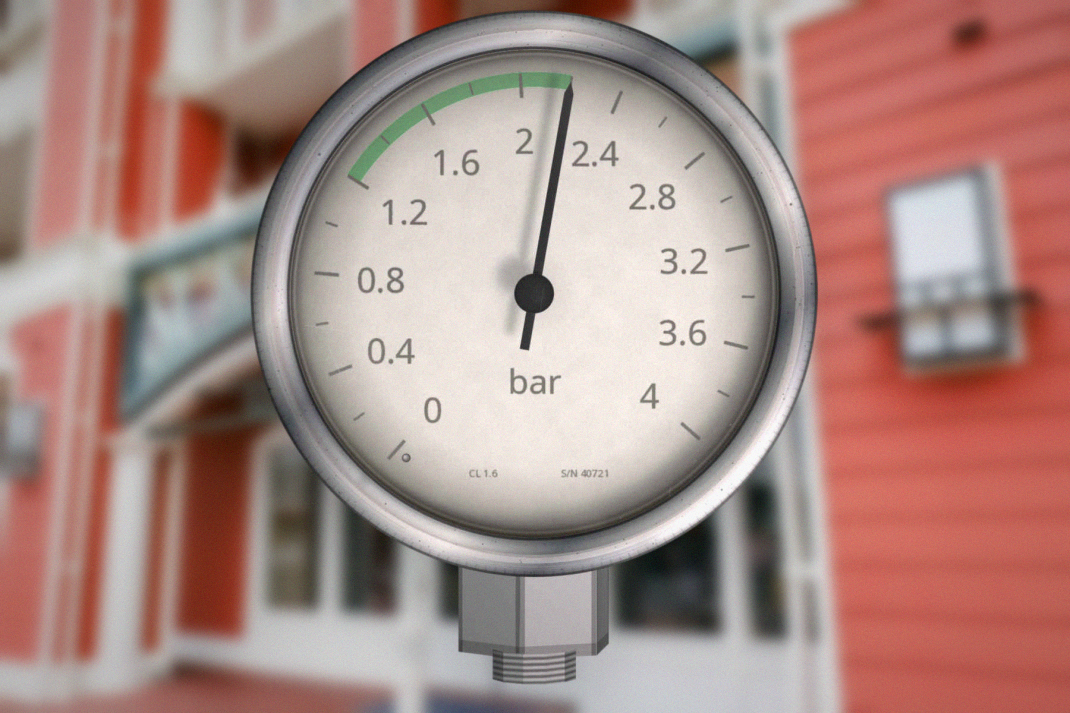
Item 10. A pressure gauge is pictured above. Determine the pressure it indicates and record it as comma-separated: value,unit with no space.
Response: 2.2,bar
